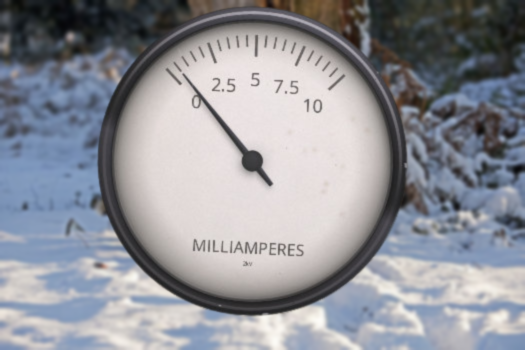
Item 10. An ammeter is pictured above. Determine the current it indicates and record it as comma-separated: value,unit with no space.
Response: 0.5,mA
